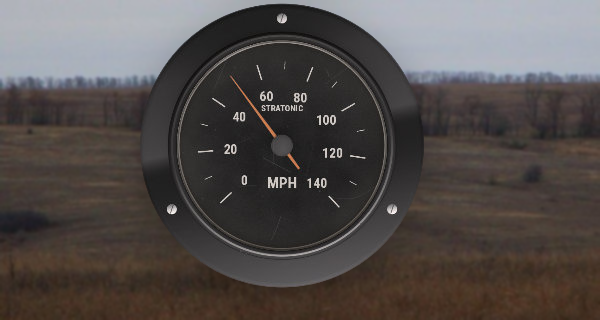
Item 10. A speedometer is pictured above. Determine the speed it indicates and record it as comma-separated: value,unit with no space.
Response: 50,mph
